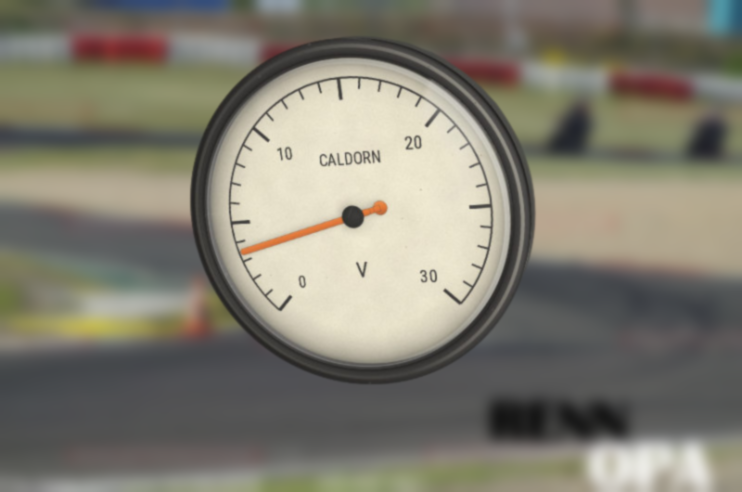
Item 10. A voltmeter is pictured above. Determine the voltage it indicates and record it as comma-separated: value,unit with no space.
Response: 3.5,V
